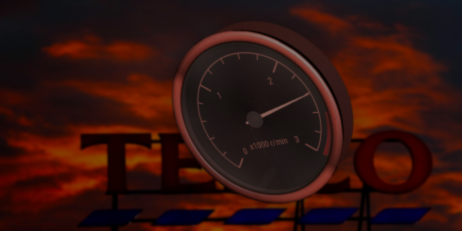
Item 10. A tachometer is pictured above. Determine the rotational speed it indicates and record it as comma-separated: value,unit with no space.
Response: 2400,rpm
